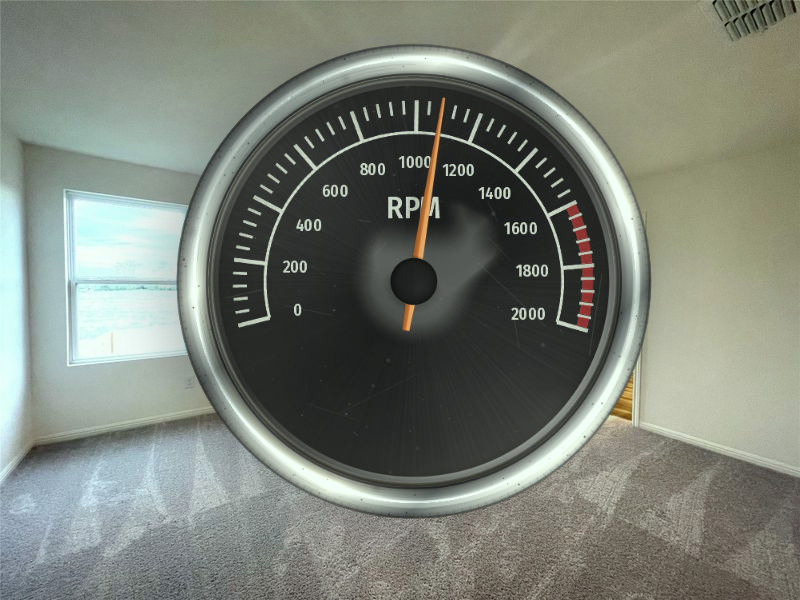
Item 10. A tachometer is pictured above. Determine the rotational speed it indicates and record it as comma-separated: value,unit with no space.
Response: 1080,rpm
